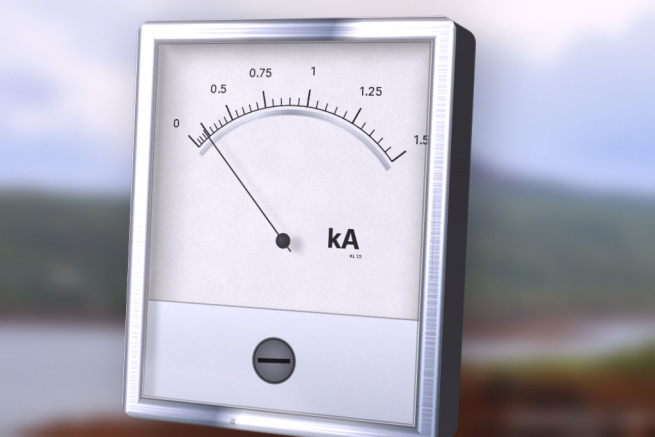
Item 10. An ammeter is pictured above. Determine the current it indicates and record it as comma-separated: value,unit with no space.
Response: 0.25,kA
